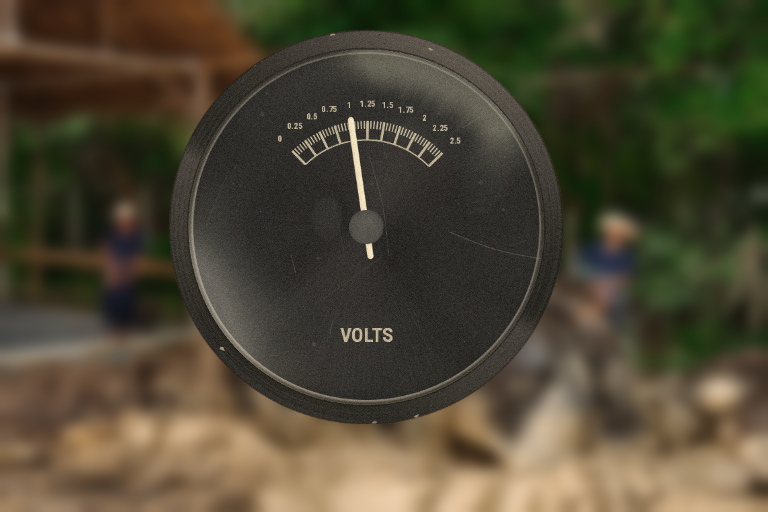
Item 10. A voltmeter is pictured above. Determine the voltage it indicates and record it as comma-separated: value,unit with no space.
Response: 1,V
